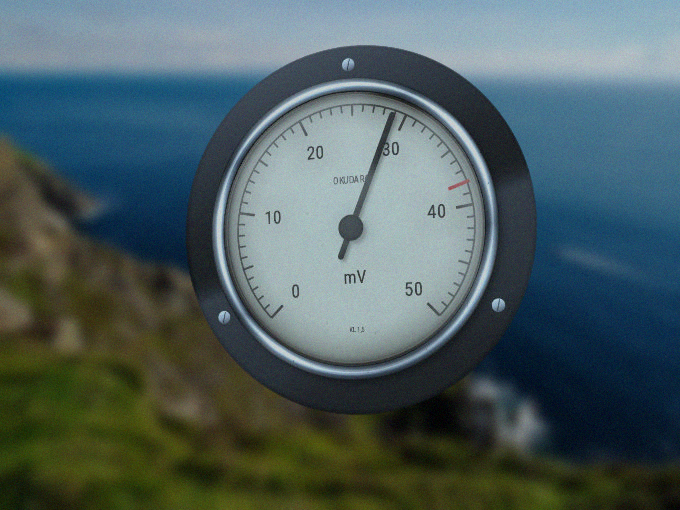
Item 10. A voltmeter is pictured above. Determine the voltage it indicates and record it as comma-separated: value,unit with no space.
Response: 29,mV
